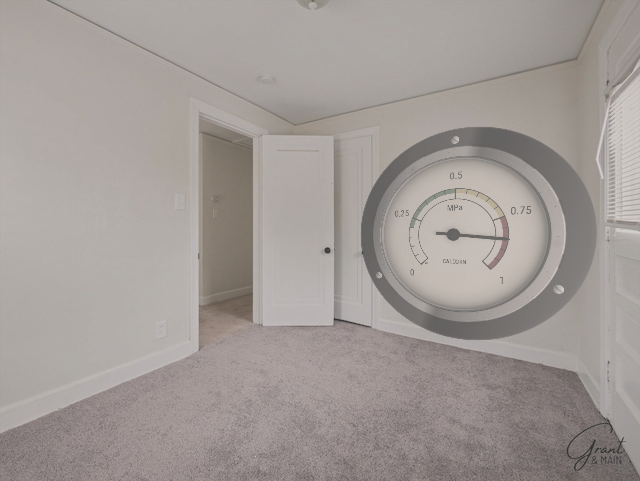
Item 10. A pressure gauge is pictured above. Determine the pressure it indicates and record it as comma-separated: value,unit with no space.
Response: 0.85,MPa
